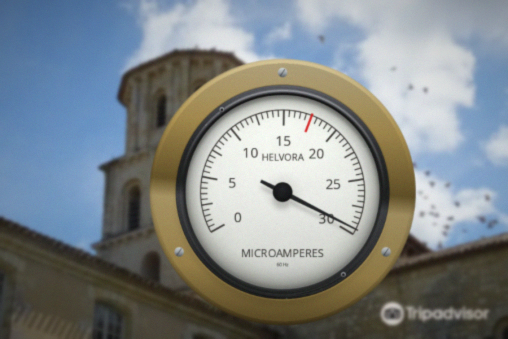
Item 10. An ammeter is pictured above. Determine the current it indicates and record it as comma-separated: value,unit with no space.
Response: 29.5,µA
